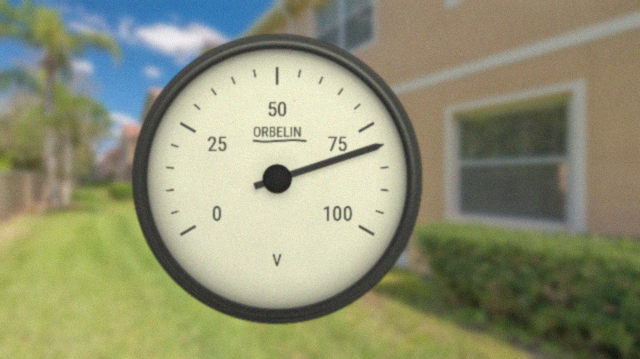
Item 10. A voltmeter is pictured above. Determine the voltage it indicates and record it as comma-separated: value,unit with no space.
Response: 80,V
